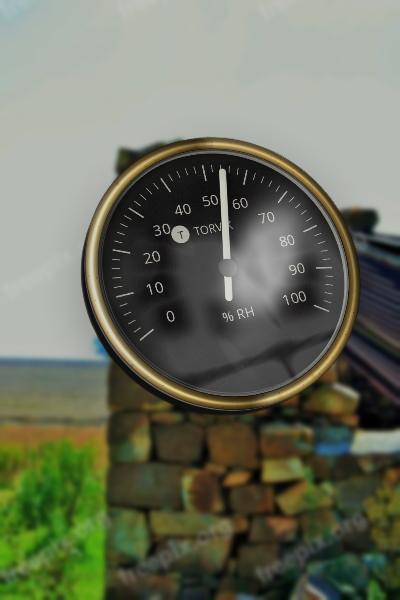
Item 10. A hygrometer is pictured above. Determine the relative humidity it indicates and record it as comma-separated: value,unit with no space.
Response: 54,%
